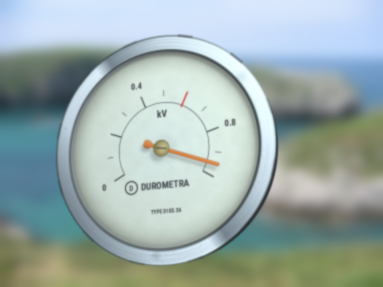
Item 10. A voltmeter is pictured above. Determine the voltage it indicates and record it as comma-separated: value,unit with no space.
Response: 0.95,kV
